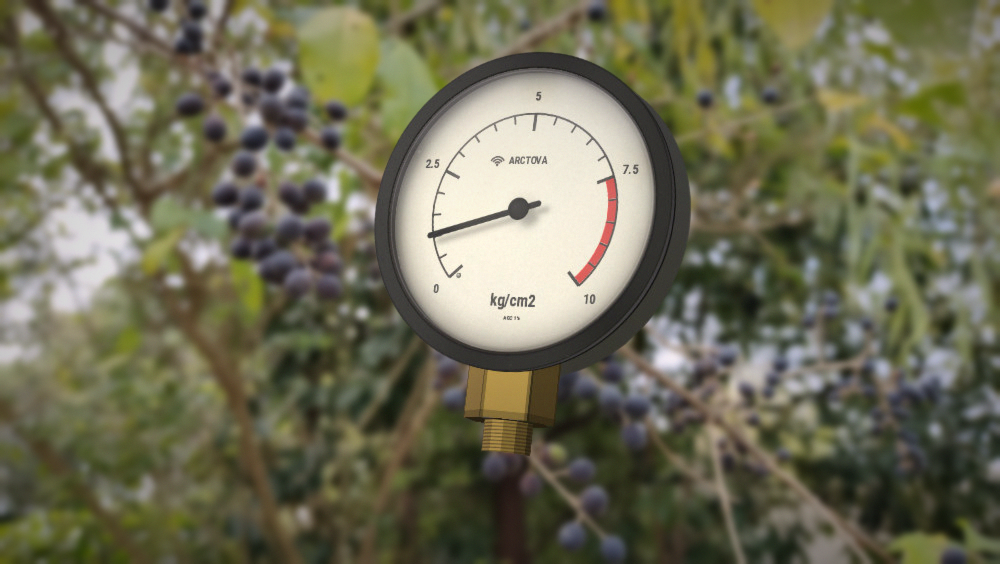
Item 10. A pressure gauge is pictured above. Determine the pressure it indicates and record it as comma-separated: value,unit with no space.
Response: 1,kg/cm²
